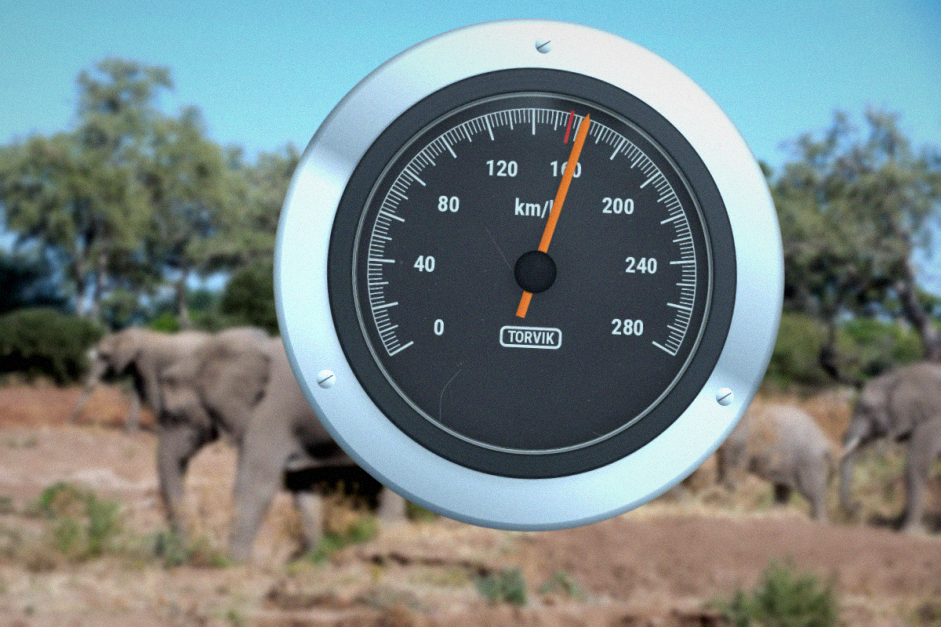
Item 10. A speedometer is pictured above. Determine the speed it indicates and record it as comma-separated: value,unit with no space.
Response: 162,km/h
